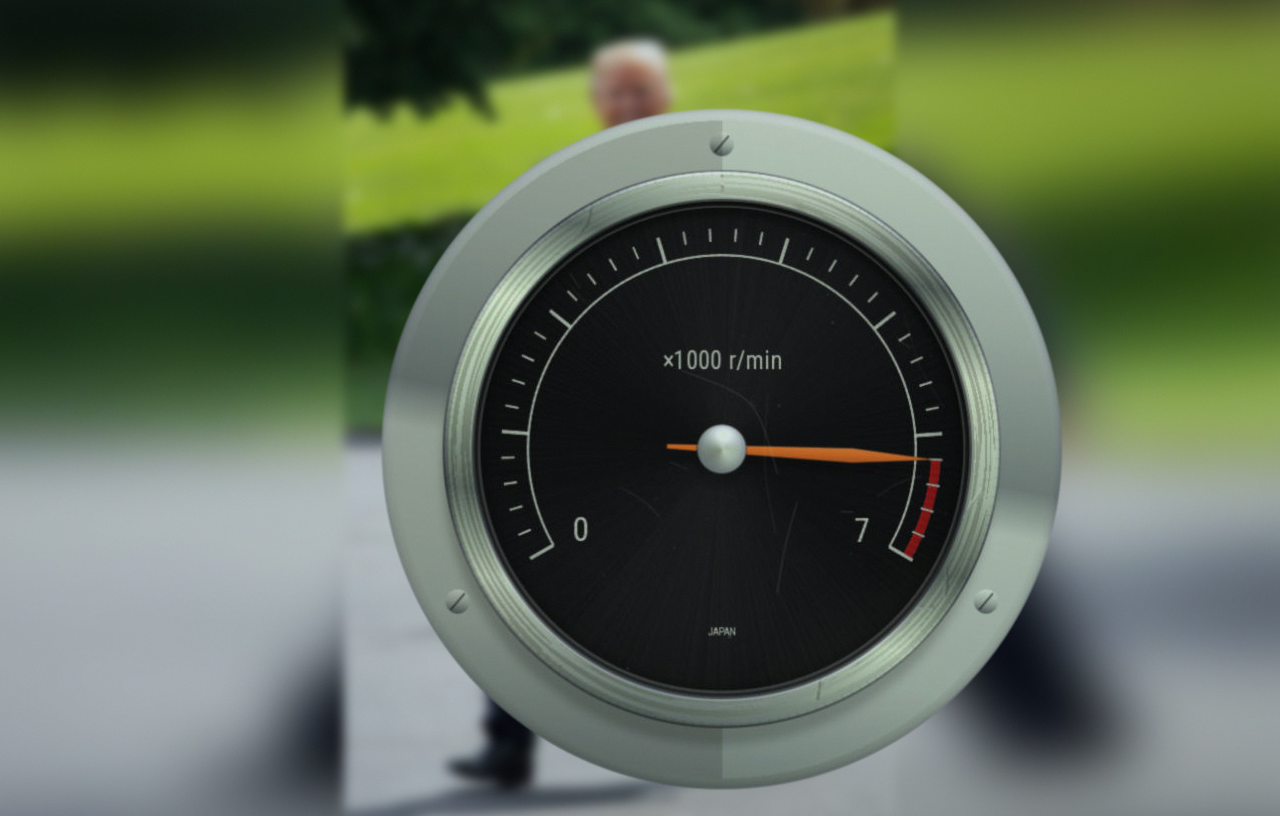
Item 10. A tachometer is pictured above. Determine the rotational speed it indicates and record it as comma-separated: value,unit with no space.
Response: 6200,rpm
